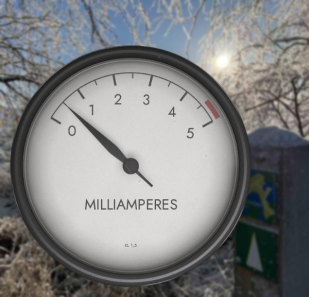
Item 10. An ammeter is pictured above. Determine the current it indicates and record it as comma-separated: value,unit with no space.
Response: 0.5,mA
